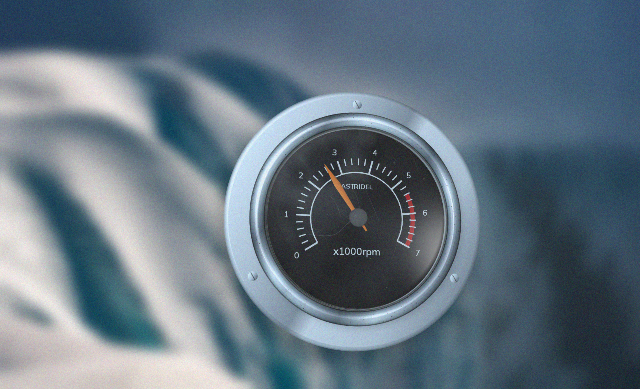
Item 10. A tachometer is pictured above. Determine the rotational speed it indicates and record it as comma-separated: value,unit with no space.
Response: 2600,rpm
